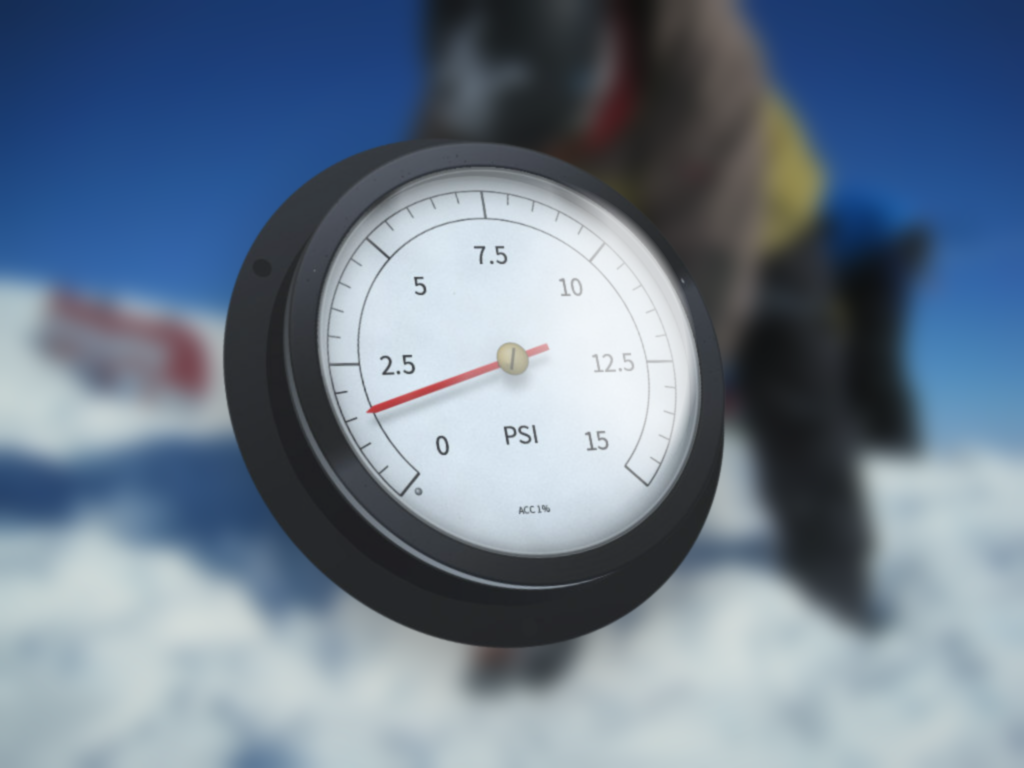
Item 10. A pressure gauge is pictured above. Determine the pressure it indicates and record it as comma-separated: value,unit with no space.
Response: 1.5,psi
